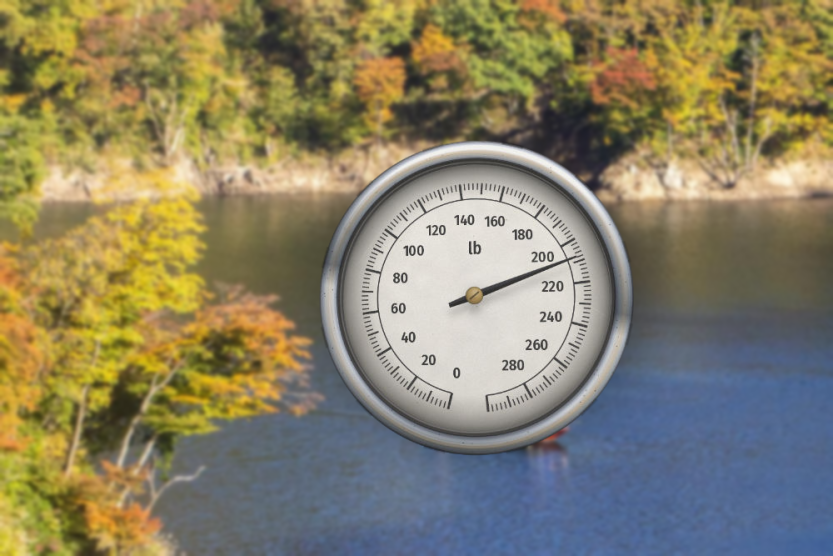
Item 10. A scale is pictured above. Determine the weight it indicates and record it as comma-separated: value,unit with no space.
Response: 208,lb
